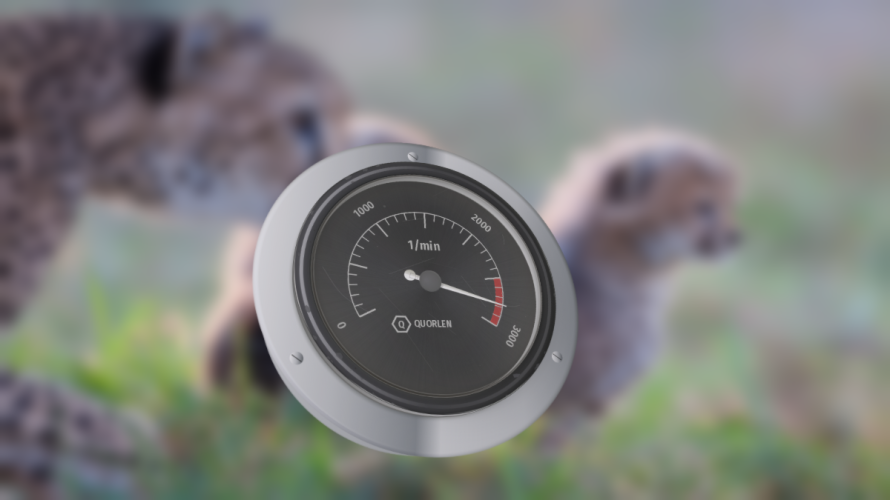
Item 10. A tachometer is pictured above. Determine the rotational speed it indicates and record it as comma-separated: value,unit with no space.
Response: 2800,rpm
